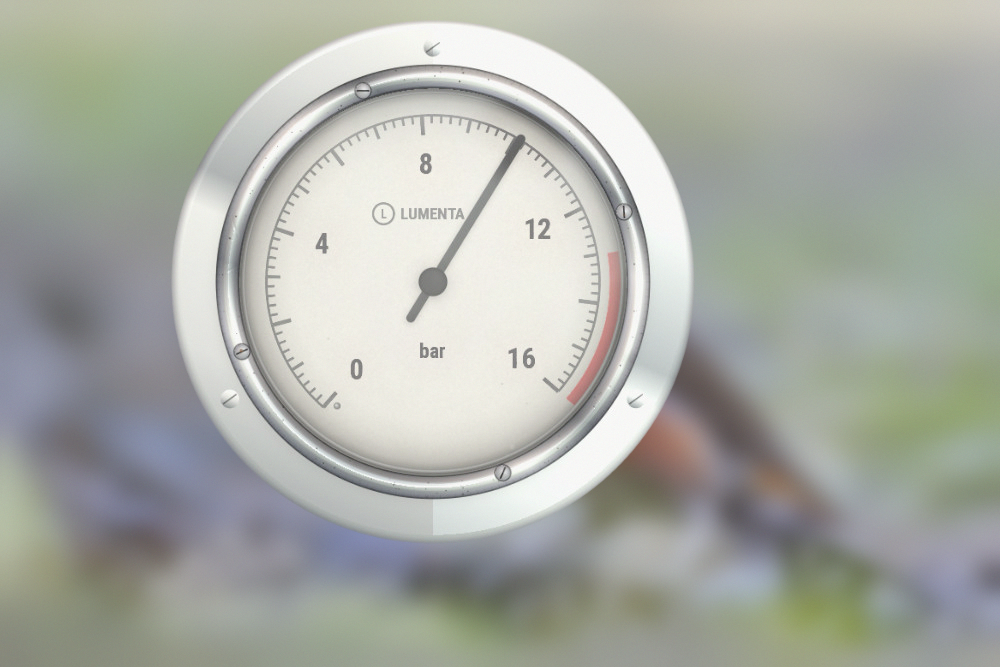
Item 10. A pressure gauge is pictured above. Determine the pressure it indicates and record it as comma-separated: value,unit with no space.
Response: 10.1,bar
